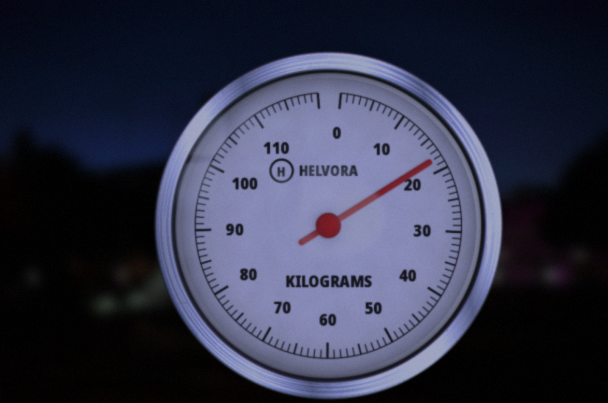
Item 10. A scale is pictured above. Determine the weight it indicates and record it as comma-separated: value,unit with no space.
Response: 18,kg
